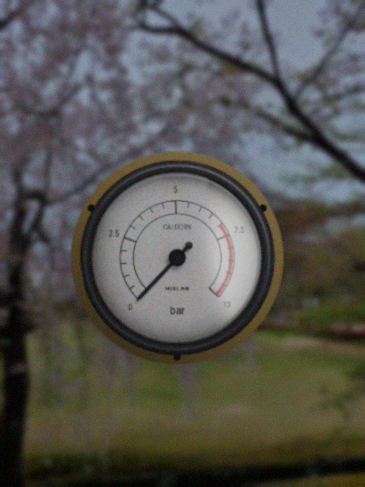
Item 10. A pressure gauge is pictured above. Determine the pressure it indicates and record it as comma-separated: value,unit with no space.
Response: 0,bar
